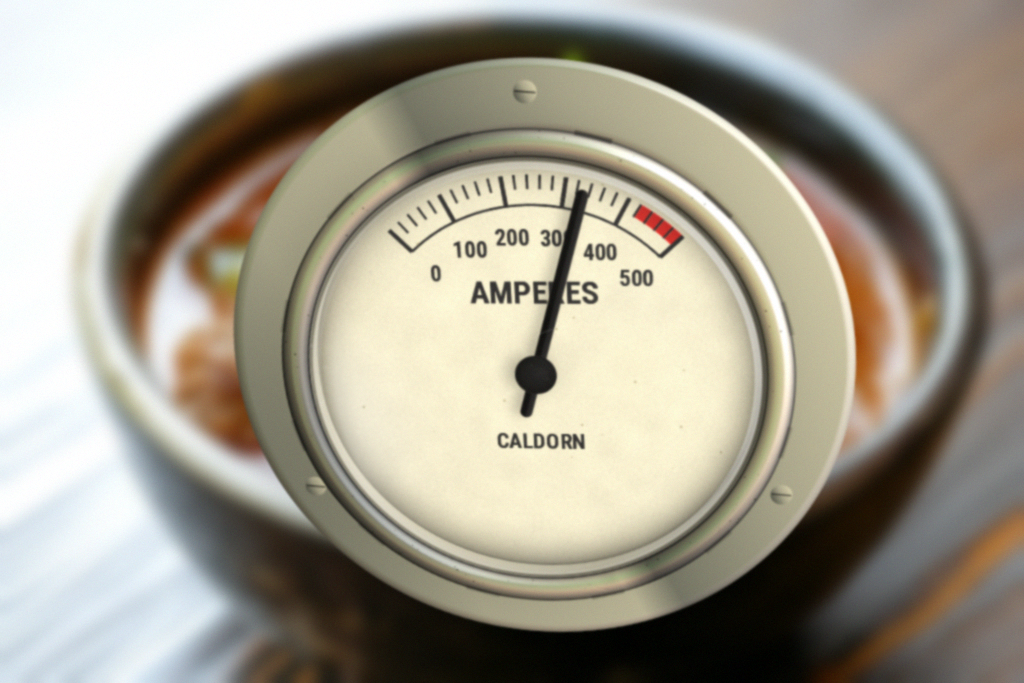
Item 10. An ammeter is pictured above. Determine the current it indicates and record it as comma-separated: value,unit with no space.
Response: 330,A
